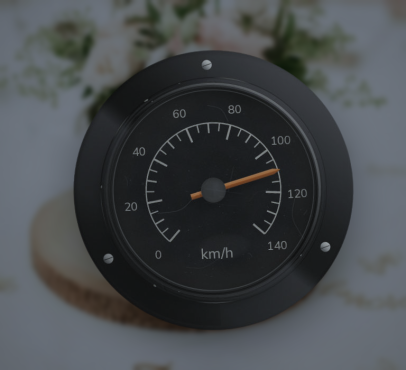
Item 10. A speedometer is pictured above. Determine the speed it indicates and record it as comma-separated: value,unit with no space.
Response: 110,km/h
